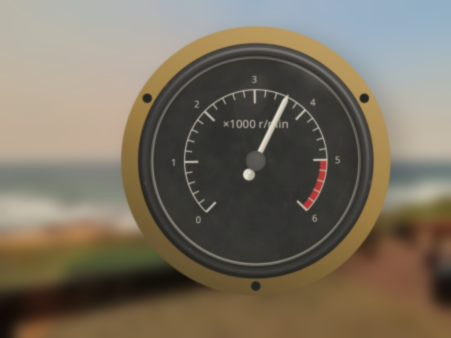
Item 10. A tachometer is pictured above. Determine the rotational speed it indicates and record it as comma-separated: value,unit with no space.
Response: 3600,rpm
